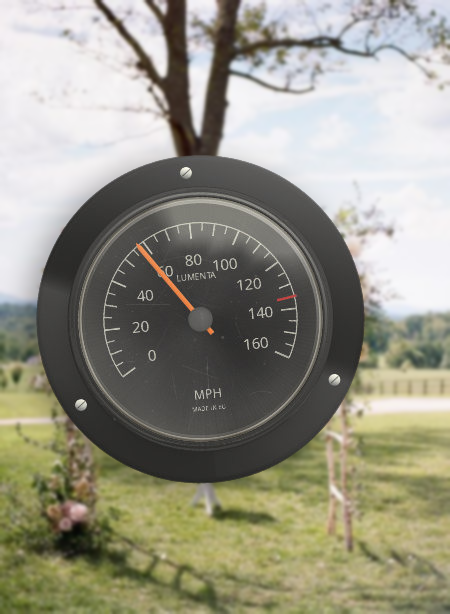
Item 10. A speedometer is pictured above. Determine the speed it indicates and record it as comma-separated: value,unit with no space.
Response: 57.5,mph
